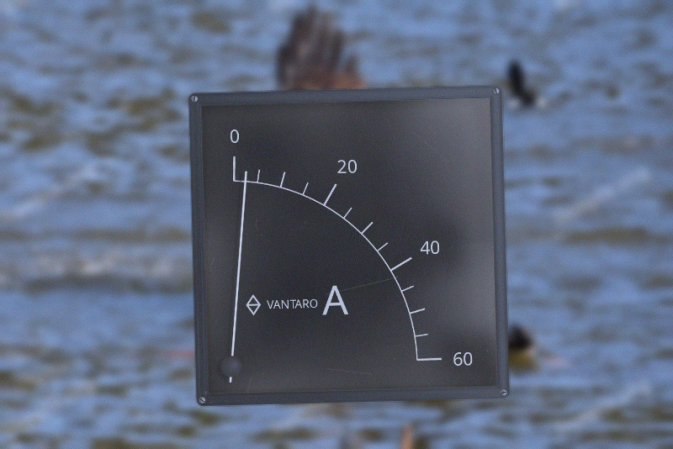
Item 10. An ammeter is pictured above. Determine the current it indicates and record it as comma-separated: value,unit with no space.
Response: 2.5,A
